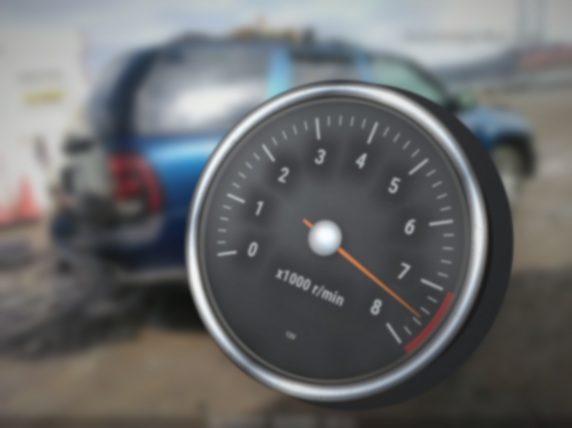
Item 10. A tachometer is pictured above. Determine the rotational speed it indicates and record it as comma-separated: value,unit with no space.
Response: 7500,rpm
